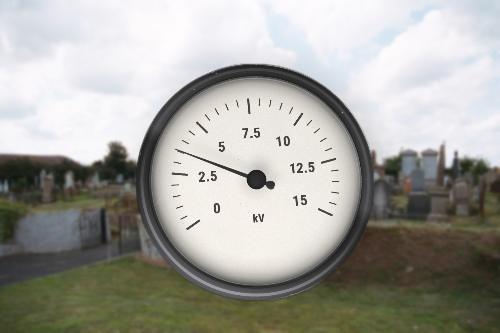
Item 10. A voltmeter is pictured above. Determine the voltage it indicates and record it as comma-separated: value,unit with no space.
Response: 3.5,kV
